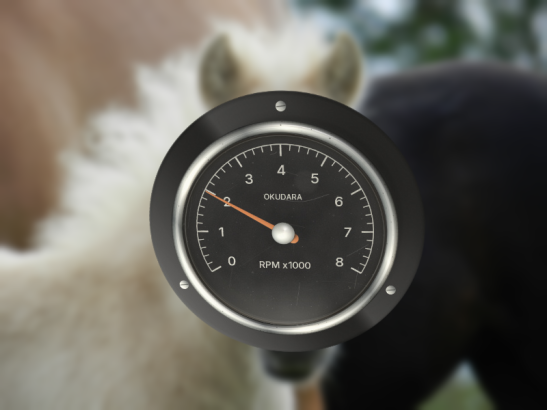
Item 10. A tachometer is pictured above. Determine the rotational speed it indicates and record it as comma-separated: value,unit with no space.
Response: 2000,rpm
